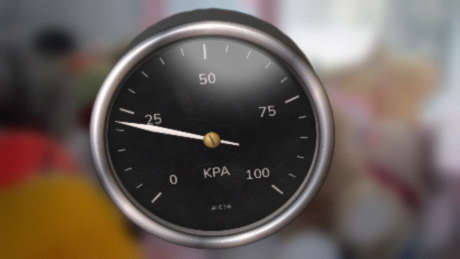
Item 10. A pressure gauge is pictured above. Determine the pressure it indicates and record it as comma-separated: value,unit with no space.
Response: 22.5,kPa
